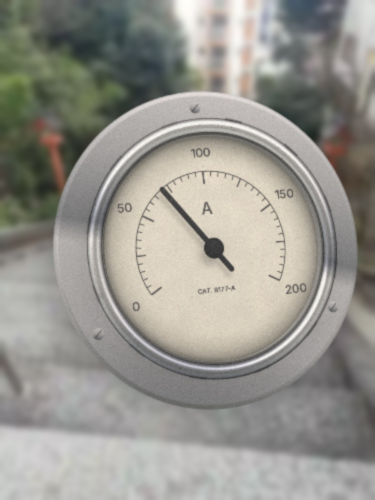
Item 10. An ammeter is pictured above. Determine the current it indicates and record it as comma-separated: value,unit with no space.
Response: 70,A
